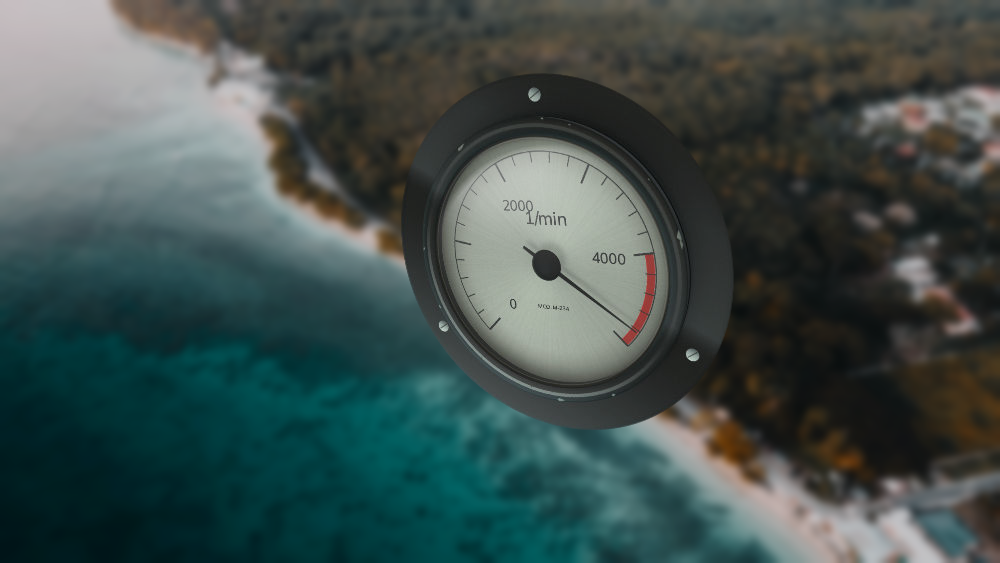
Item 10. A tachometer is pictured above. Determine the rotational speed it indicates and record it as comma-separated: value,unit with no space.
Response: 4800,rpm
